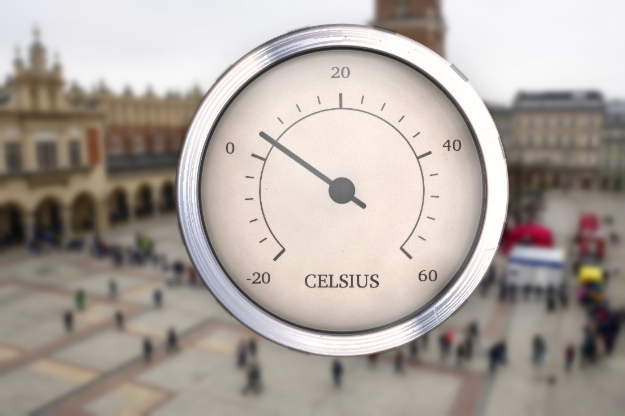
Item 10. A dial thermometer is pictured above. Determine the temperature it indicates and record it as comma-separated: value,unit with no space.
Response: 4,°C
